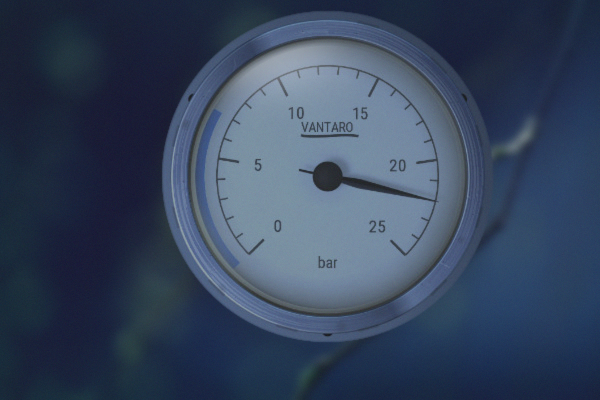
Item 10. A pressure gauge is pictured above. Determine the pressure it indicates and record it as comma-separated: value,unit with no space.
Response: 22,bar
